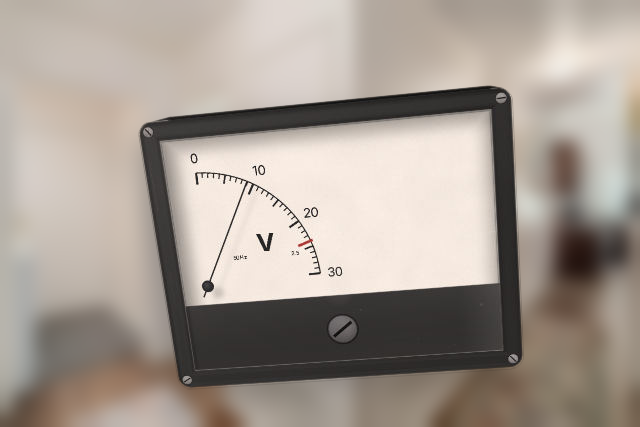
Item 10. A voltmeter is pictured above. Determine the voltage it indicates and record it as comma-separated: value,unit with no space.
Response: 9,V
